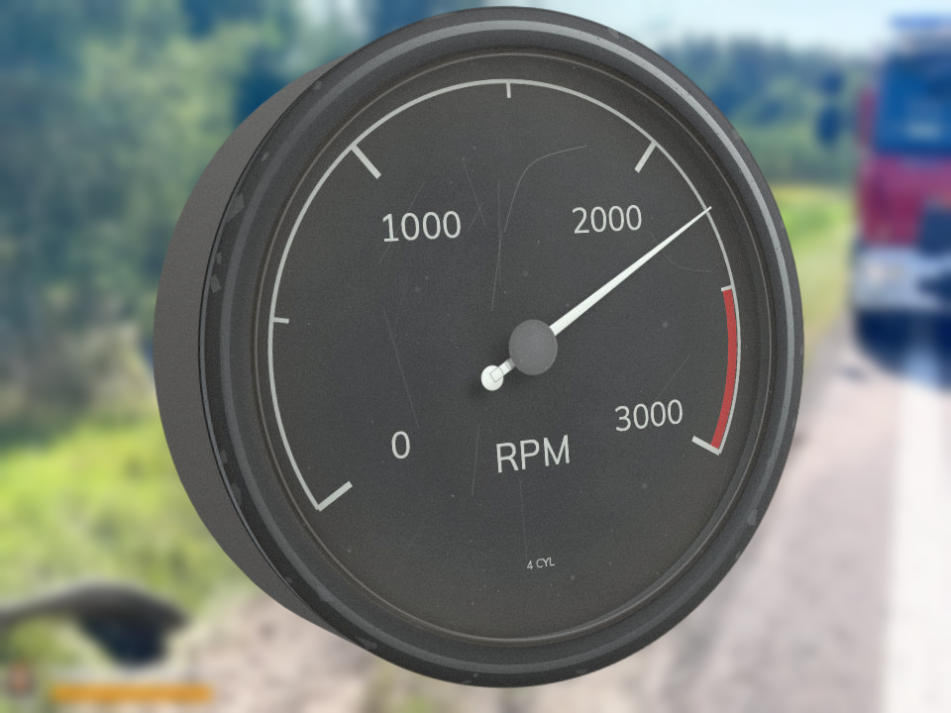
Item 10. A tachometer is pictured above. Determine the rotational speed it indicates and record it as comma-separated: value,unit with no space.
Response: 2250,rpm
